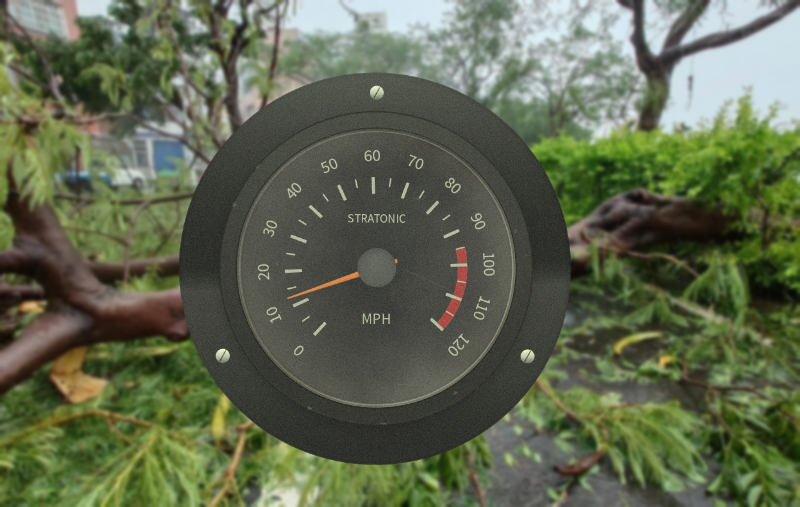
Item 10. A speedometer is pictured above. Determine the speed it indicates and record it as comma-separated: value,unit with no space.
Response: 12.5,mph
